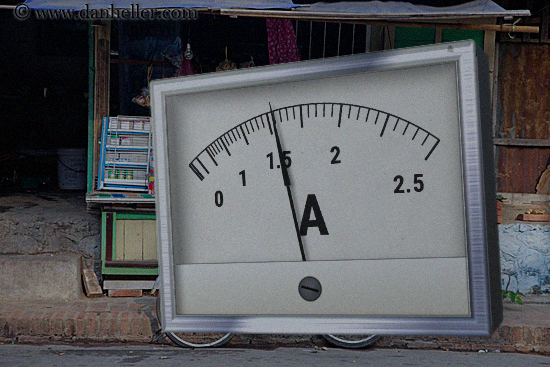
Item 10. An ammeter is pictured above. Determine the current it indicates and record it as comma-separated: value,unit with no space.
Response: 1.55,A
